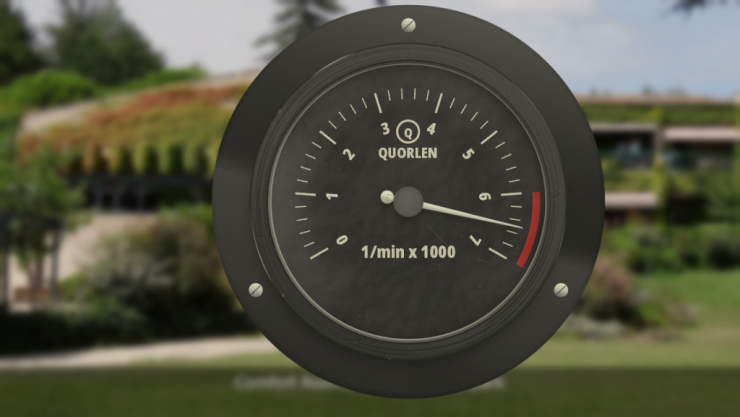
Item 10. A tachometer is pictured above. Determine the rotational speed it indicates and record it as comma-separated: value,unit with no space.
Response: 6500,rpm
